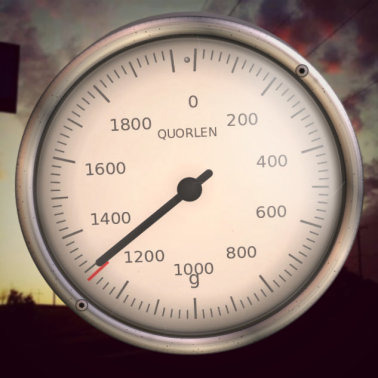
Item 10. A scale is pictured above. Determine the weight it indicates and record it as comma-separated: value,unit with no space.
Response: 1300,g
